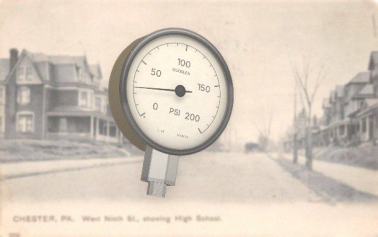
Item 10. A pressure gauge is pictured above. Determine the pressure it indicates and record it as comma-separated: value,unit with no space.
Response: 25,psi
